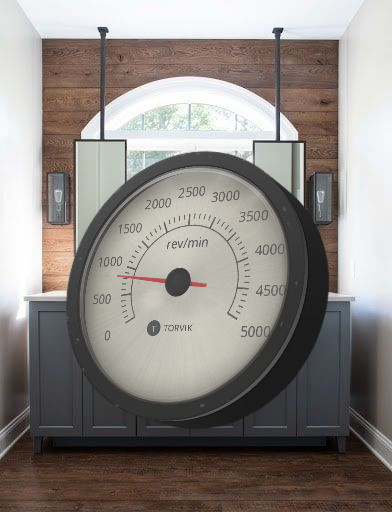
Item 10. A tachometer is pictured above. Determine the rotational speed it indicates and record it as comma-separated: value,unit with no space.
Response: 800,rpm
